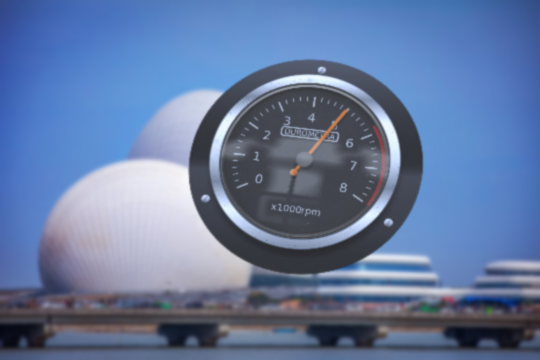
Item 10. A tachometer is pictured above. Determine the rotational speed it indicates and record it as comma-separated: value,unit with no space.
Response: 5000,rpm
